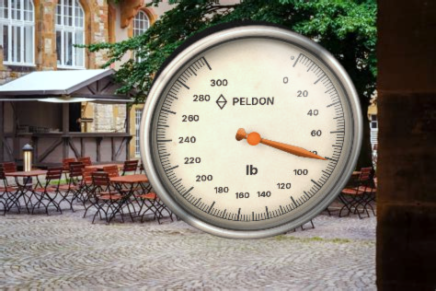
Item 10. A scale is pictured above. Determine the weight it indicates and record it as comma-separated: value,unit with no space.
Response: 80,lb
